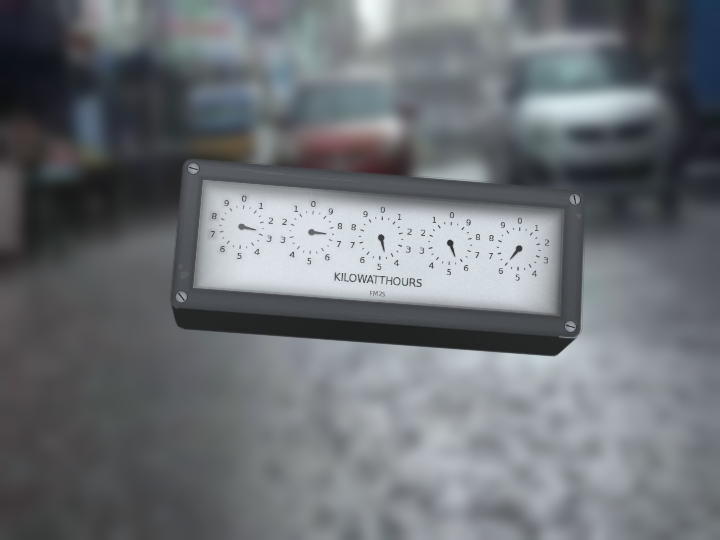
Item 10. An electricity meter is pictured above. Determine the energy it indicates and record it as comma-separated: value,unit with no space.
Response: 27456,kWh
